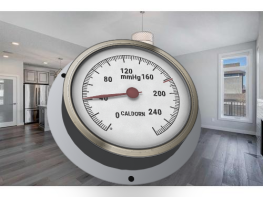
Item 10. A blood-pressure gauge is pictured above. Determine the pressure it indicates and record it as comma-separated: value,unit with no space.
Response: 40,mmHg
